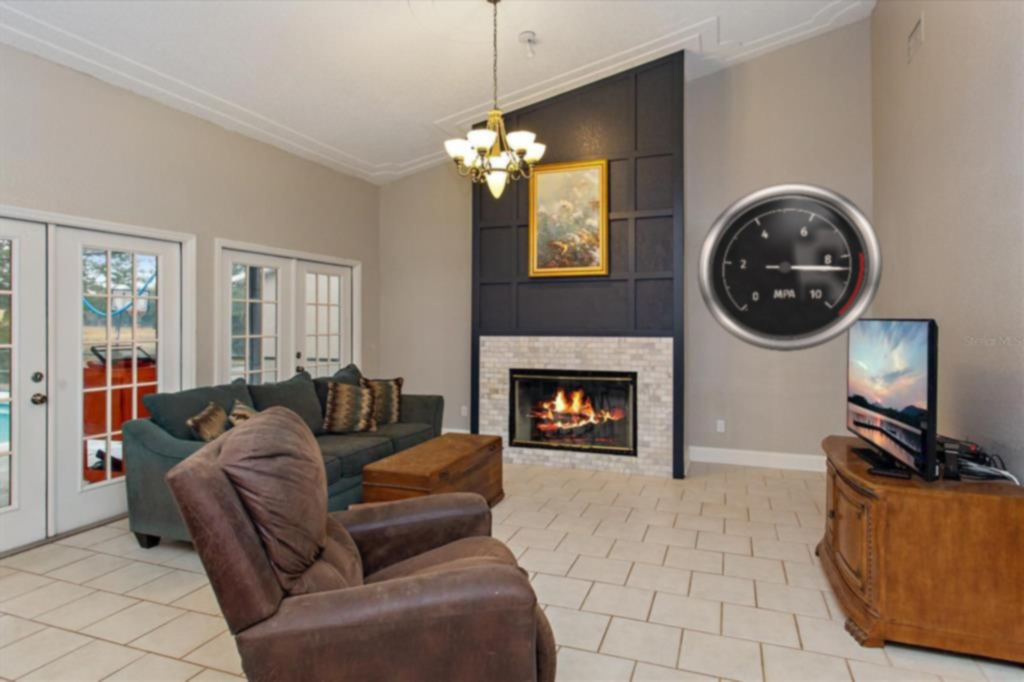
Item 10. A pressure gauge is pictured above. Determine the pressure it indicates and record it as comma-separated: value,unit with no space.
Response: 8.5,MPa
